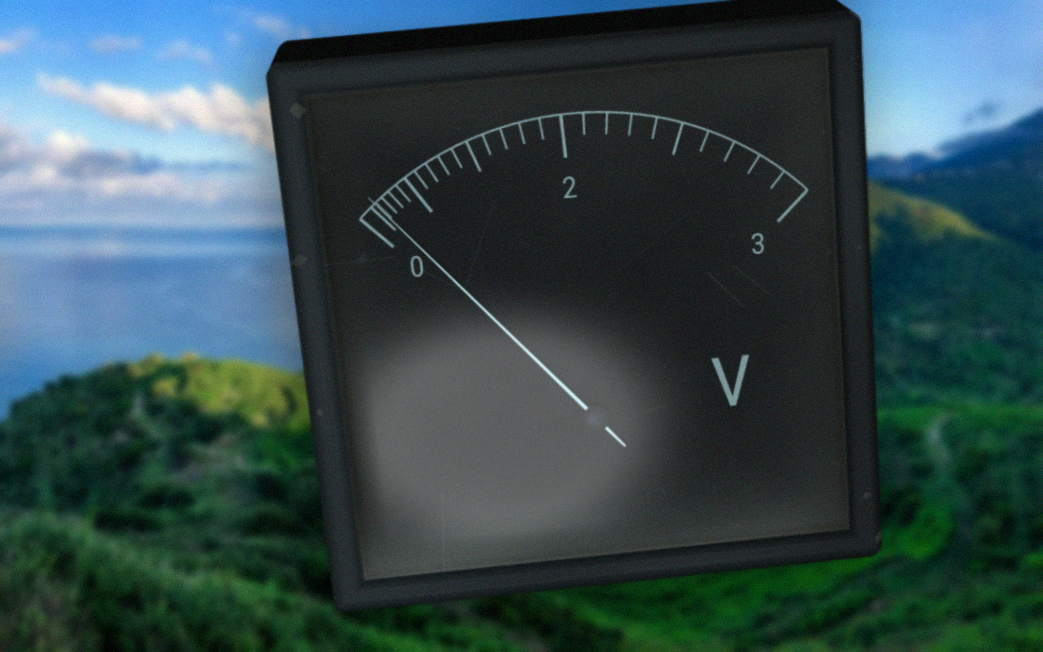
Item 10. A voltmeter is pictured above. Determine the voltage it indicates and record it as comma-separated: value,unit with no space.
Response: 0.6,V
